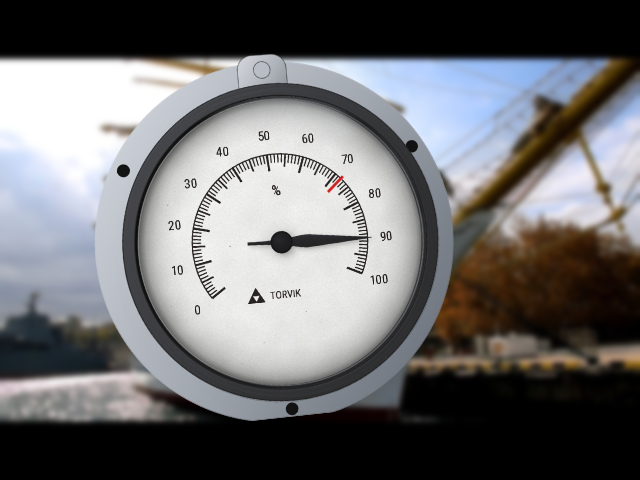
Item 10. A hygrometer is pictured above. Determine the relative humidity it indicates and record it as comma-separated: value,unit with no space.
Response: 90,%
